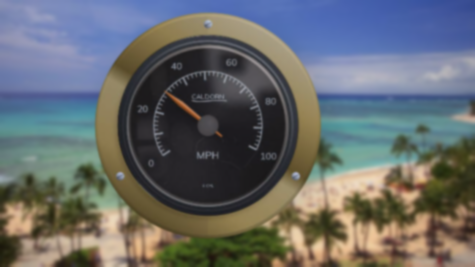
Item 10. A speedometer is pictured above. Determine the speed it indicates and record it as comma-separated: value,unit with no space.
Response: 30,mph
